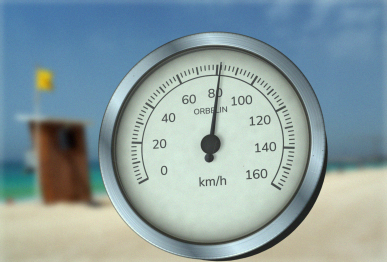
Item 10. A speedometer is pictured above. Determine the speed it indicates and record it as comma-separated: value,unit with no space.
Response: 82,km/h
